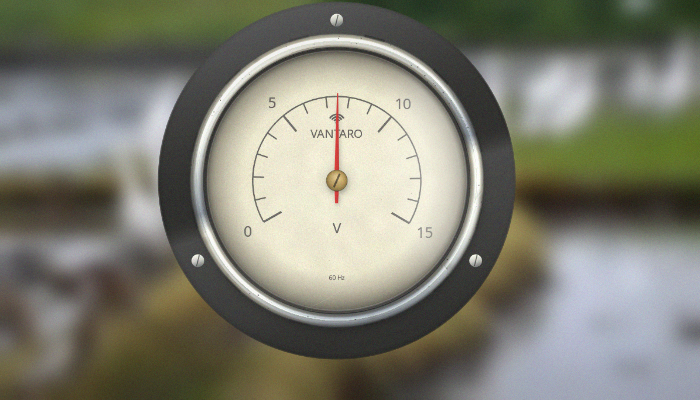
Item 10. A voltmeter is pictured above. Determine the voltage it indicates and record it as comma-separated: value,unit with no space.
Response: 7.5,V
